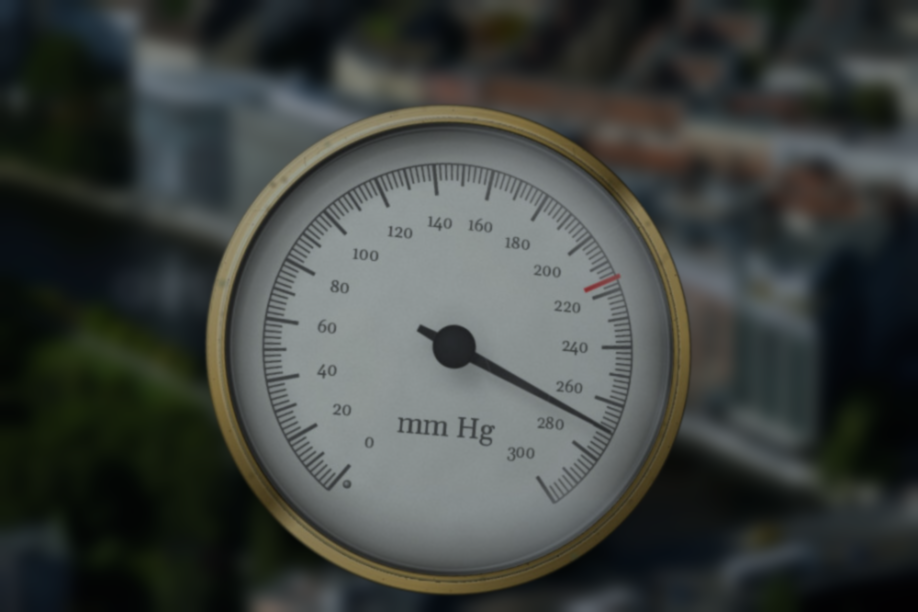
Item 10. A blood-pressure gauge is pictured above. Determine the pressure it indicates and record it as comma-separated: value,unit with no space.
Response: 270,mmHg
